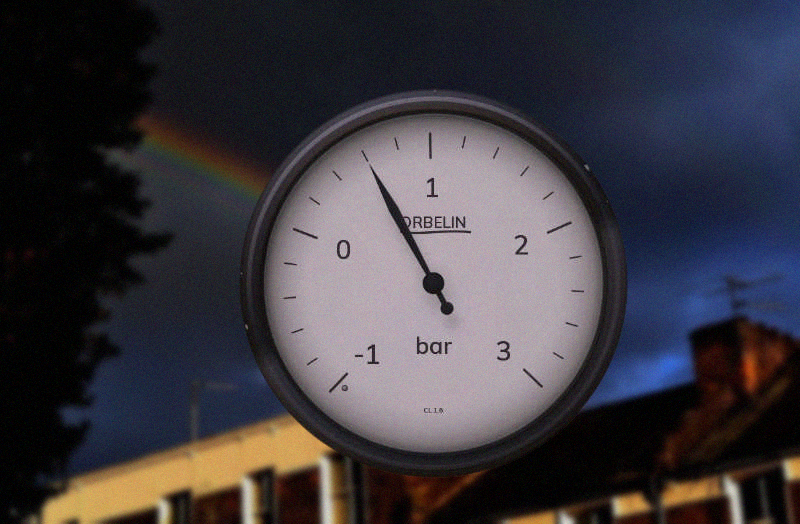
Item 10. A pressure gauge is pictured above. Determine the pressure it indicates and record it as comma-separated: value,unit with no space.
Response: 0.6,bar
